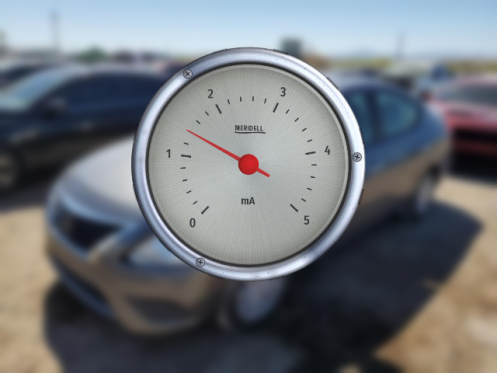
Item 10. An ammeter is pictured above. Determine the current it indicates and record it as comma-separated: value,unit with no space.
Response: 1.4,mA
